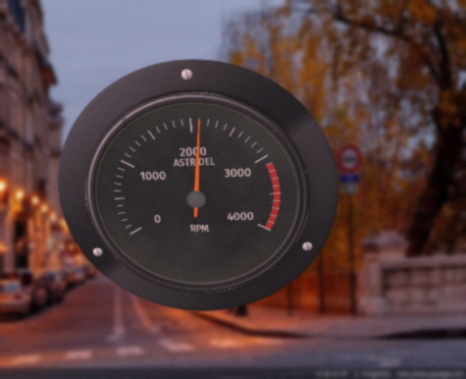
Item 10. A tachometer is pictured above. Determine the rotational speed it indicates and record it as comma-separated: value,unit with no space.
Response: 2100,rpm
